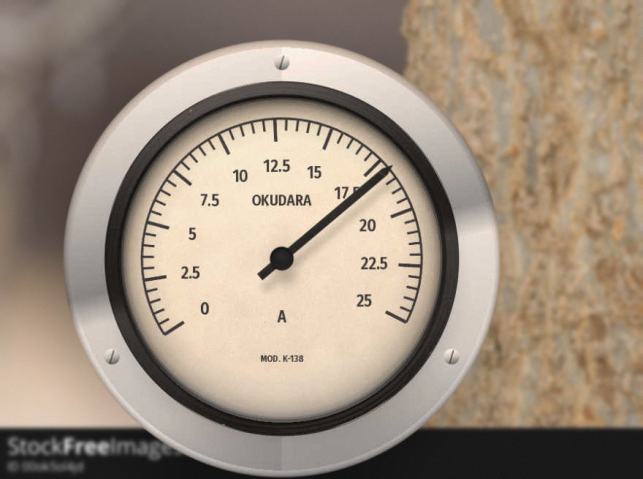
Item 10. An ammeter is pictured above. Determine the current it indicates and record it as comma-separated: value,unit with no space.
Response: 18,A
